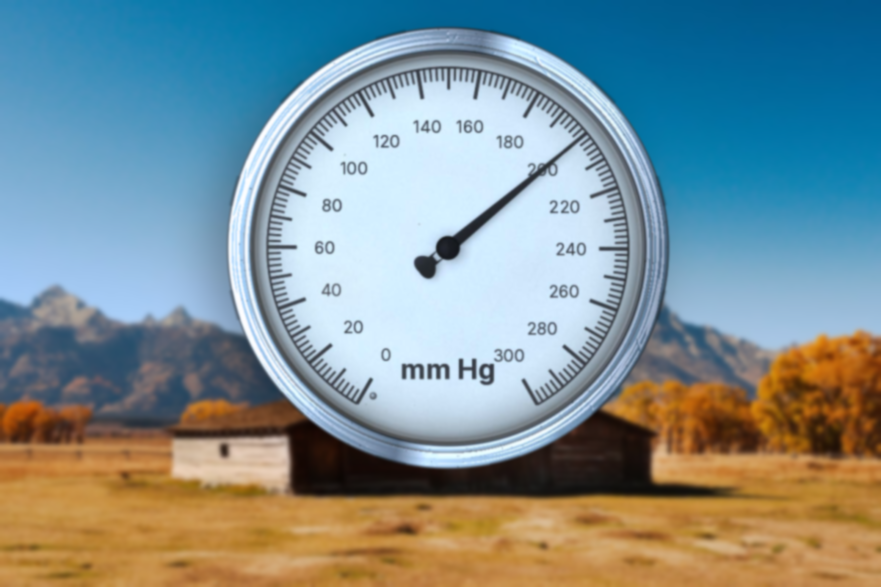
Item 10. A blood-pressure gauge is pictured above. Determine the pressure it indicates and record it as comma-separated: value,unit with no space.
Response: 200,mmHg
